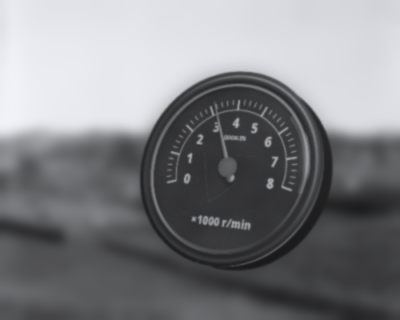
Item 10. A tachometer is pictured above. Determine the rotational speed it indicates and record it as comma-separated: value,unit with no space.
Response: 3200,rpm
